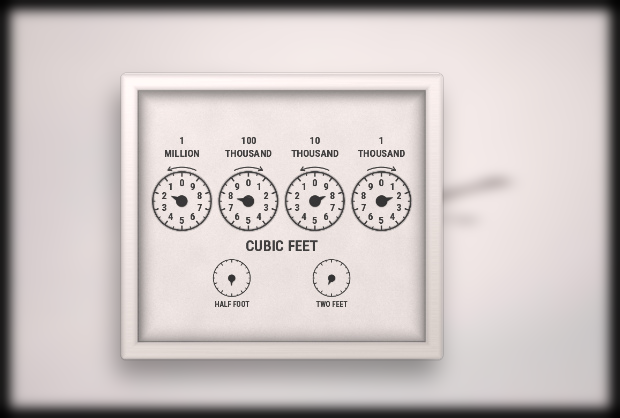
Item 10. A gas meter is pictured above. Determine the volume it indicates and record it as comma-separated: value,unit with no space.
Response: 178200,ft³
